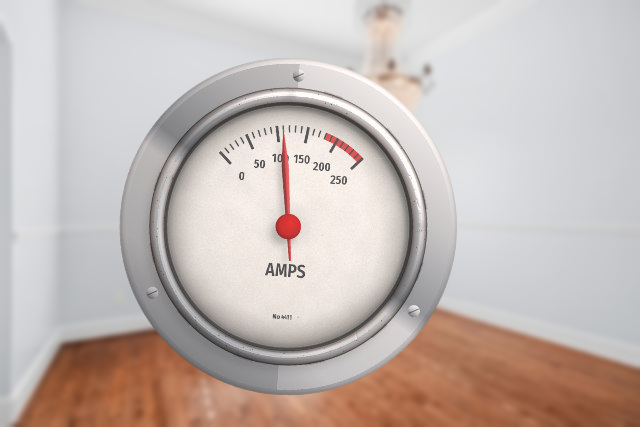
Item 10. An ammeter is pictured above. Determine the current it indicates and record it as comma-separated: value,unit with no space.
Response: 110,A
